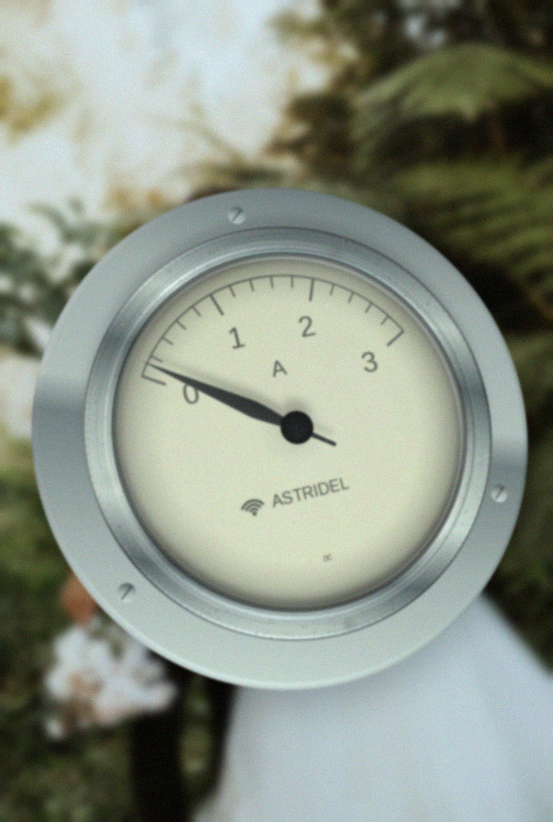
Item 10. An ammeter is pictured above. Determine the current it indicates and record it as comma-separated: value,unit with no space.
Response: 0.1,A
